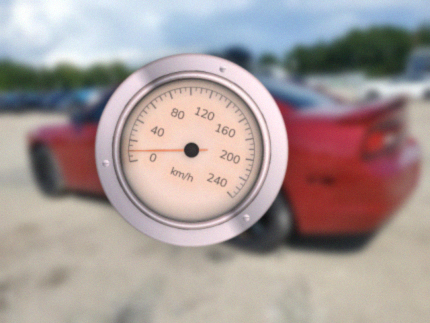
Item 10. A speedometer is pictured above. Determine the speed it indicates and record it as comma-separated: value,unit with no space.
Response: 10,km/h
